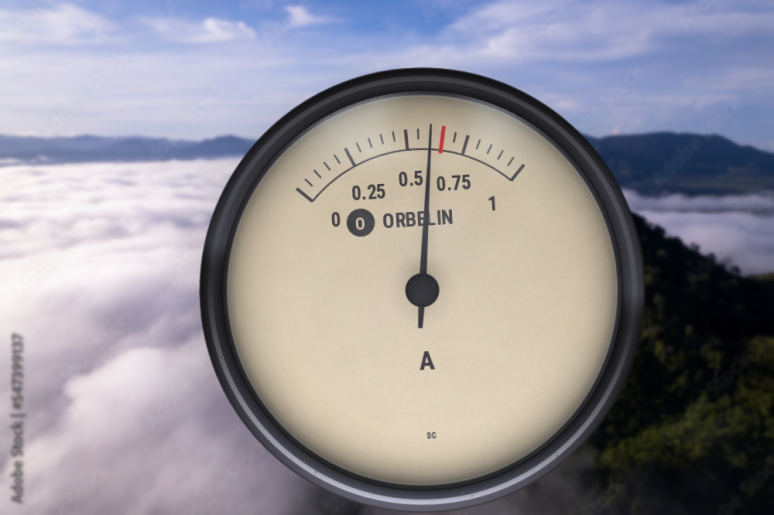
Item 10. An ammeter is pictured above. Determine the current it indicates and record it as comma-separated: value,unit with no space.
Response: 0.6,A
